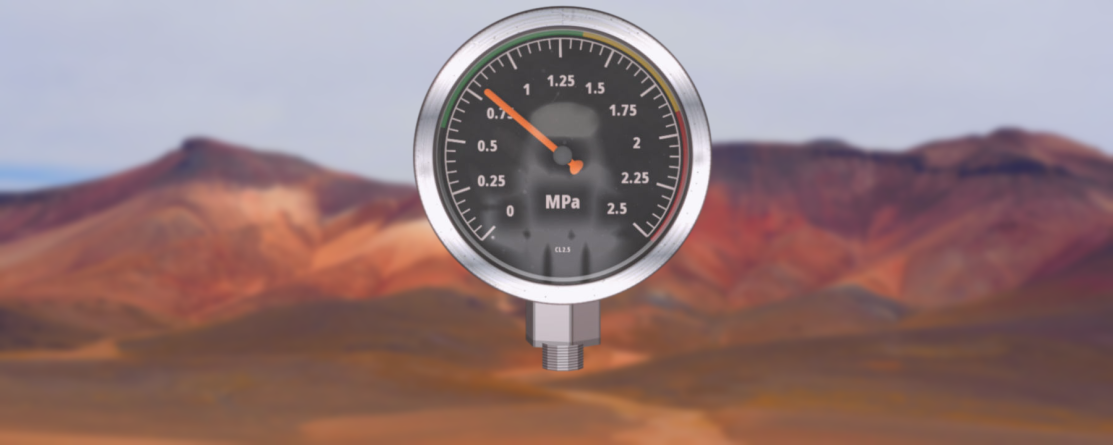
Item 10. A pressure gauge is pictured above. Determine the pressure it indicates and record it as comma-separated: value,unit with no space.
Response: 0.8,MPa
